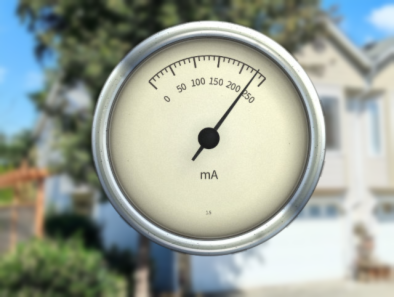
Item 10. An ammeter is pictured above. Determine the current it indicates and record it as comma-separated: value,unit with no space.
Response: 230,mA
